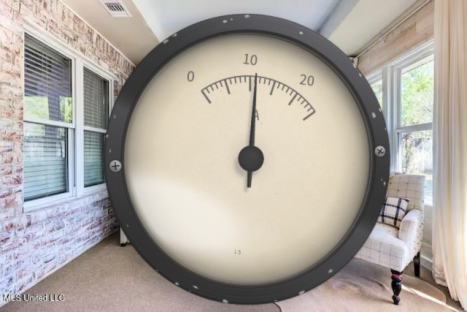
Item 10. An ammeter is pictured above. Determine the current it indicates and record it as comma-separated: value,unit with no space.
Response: 11,A
